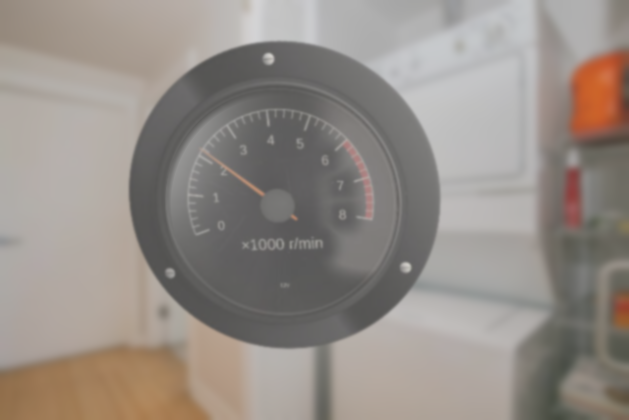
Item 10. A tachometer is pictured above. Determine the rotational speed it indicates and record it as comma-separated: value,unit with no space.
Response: 2200,rpm
